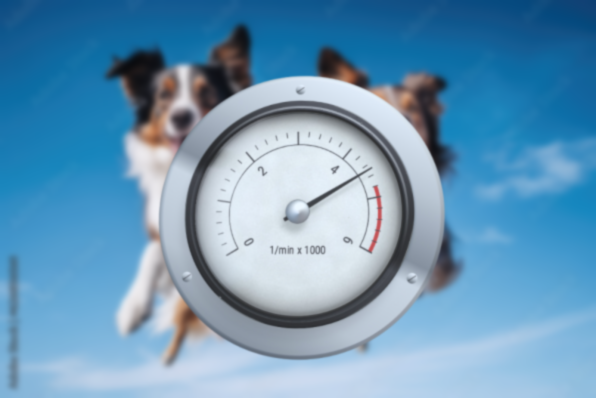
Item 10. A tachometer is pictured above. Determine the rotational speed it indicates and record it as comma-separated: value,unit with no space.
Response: 4500,rpm
